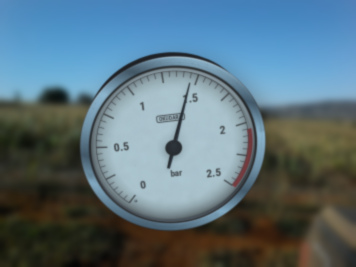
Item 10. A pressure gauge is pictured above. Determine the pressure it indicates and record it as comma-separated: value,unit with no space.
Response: 1.45,bar
